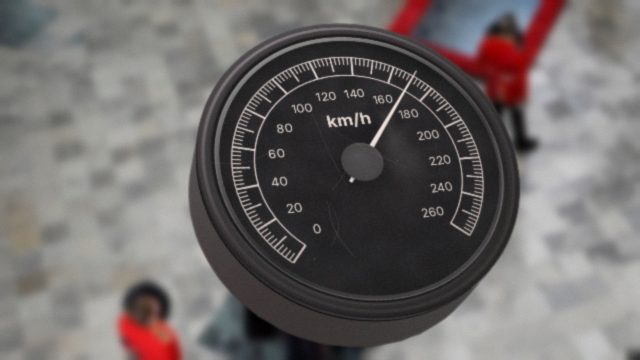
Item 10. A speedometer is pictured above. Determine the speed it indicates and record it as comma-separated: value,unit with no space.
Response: 170,km/h
